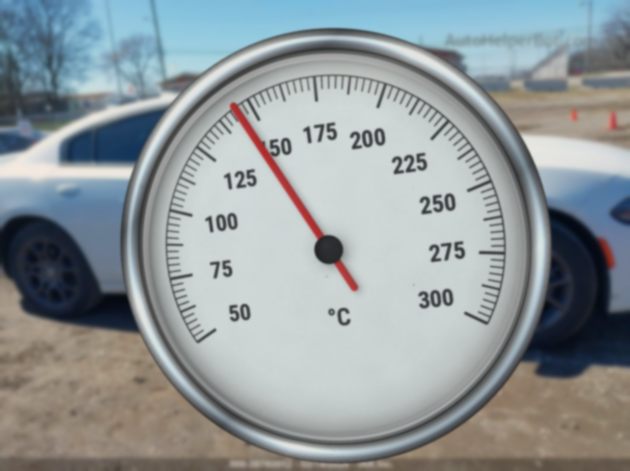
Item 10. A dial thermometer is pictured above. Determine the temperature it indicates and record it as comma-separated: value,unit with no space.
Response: 145,°C
